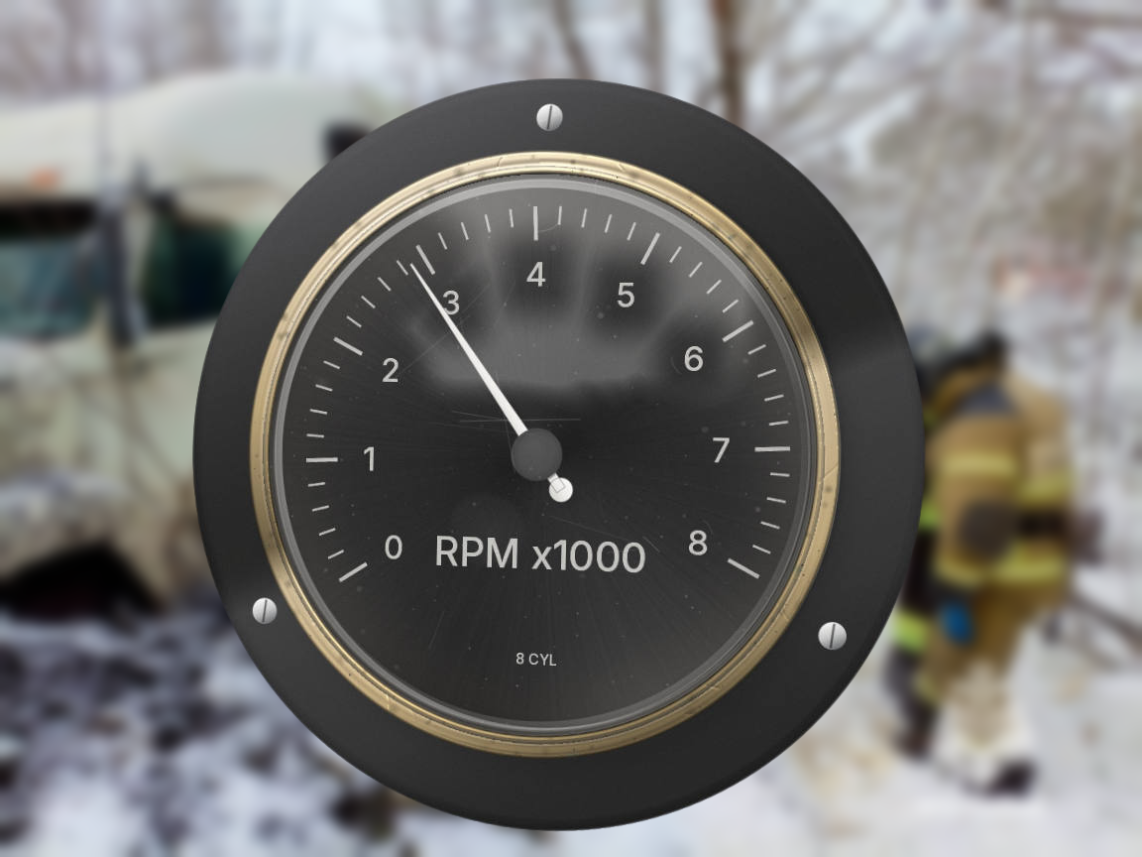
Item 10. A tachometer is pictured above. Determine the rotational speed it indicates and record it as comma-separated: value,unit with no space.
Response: 2900,rpm
